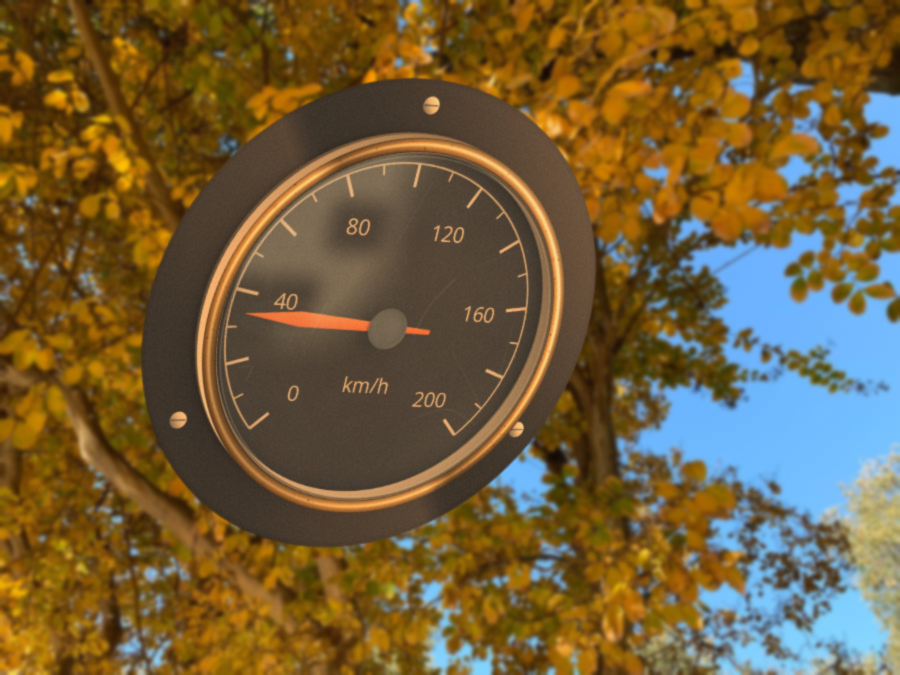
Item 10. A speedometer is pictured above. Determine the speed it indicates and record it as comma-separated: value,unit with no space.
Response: 35,km/h
